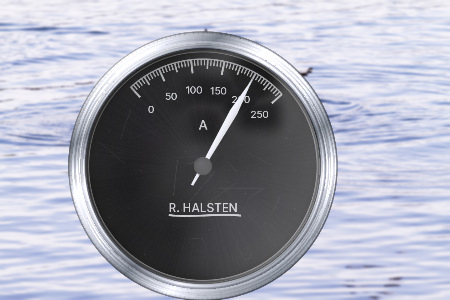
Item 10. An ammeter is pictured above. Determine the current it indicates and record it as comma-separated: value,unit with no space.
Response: 200,A
